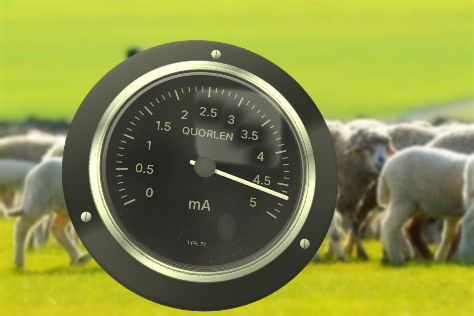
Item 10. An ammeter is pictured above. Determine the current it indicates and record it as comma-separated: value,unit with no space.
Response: 4.7,mA
